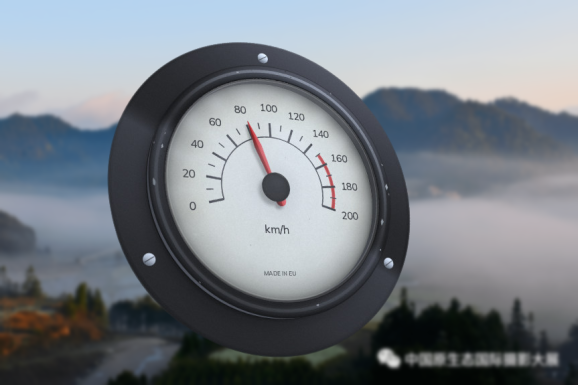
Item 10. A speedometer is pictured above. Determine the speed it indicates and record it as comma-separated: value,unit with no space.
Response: 80,km/h
